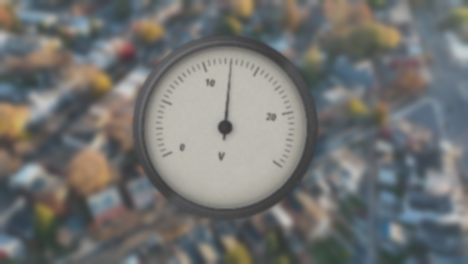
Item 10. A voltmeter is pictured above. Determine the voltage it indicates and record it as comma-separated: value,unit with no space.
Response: 12.5,V
